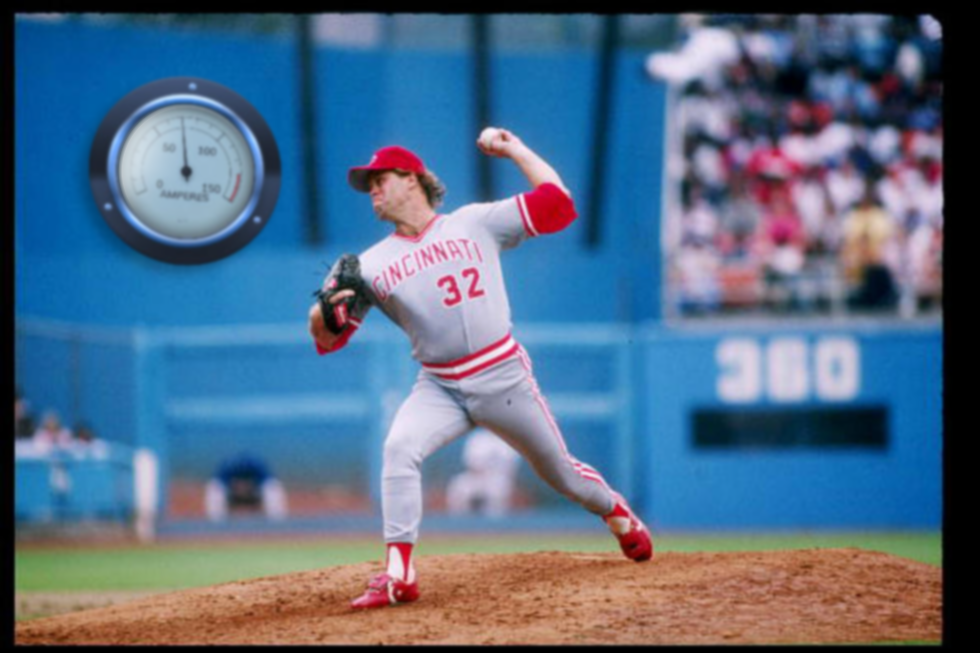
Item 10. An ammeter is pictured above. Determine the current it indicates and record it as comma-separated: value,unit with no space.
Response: 70,A
